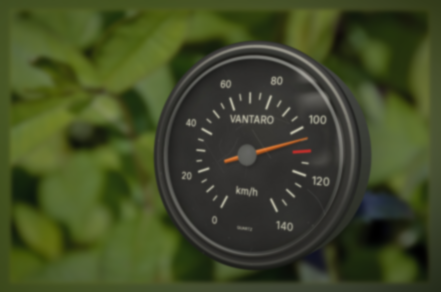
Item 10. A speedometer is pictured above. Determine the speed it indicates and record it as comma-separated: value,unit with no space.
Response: 105,km/h
